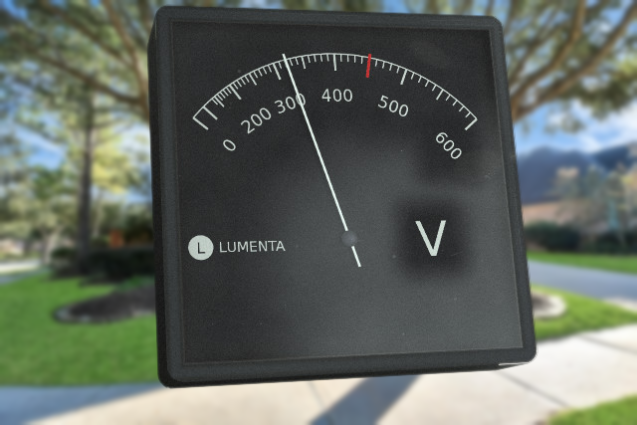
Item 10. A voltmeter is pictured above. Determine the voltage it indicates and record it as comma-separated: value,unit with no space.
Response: 320,V
